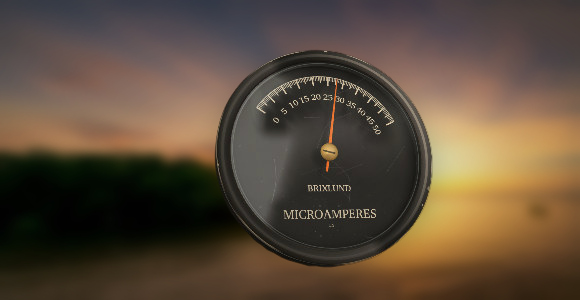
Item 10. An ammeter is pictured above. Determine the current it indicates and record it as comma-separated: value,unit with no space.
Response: 27.5,µA
